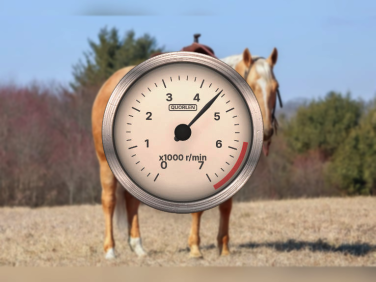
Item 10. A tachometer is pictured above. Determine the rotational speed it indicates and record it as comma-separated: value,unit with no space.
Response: 4500,rpm
